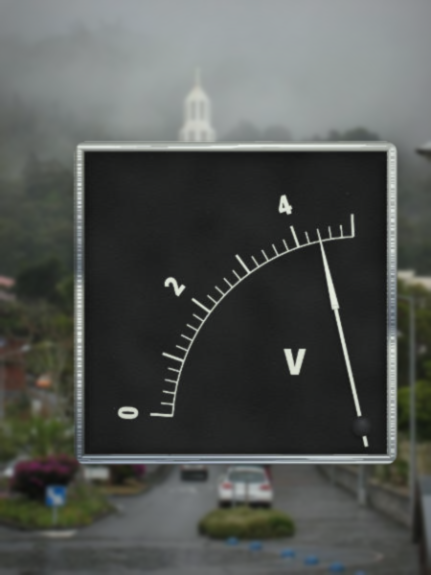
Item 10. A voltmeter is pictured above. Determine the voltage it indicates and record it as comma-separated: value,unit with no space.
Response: 4.4,V
